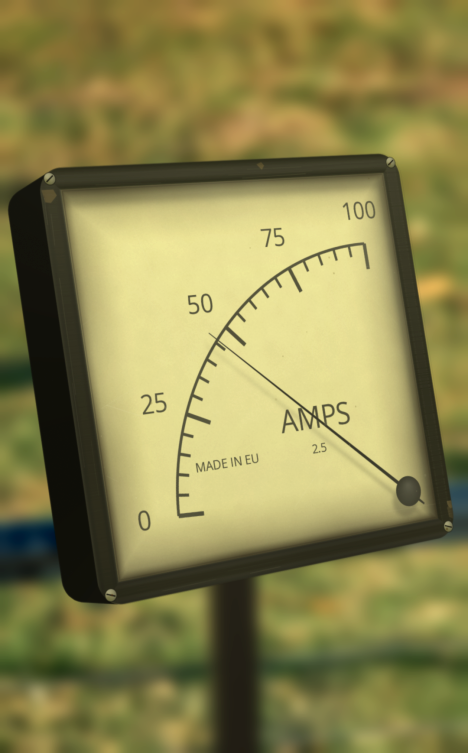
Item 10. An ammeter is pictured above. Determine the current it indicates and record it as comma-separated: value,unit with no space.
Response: 45,A
